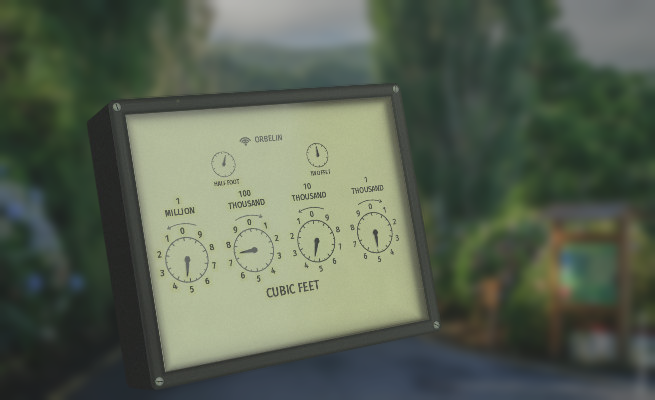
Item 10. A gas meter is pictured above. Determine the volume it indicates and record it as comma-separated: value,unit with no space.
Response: 474500,ft³
